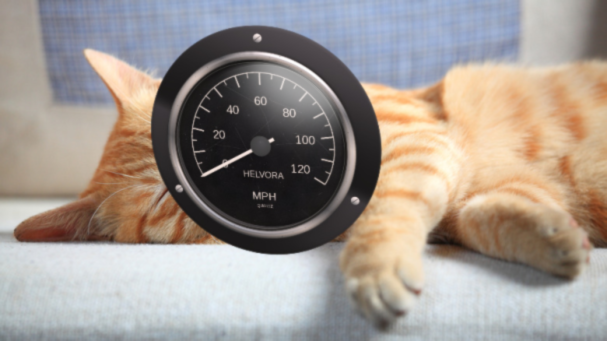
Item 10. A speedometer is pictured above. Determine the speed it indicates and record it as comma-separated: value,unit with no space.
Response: 0,mph
